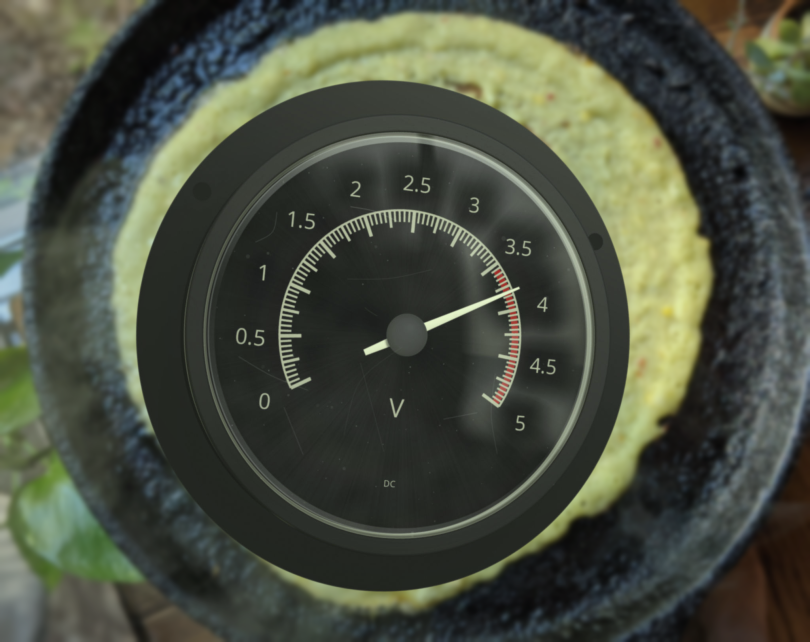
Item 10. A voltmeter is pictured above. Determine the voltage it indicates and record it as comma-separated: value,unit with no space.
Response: 3.8,V
